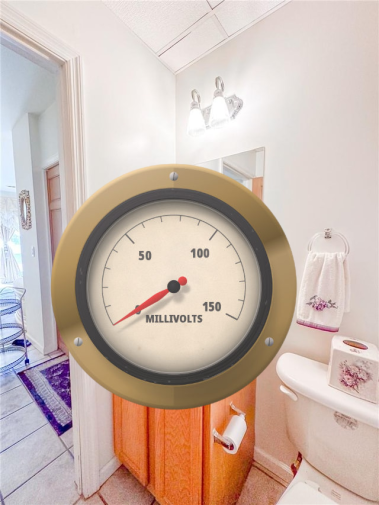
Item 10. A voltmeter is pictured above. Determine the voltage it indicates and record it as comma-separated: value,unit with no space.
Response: 0,mV
